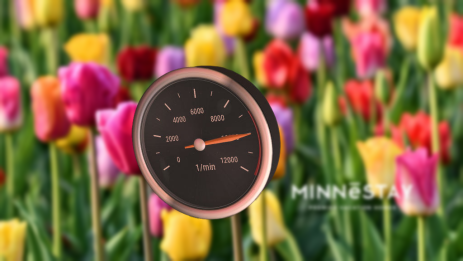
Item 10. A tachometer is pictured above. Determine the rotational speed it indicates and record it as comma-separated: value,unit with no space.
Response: 10000,rpm
